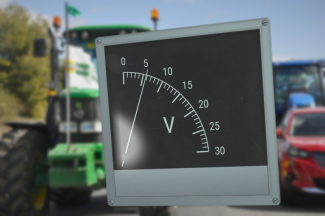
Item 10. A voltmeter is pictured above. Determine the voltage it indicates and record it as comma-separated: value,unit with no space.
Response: 6,V
